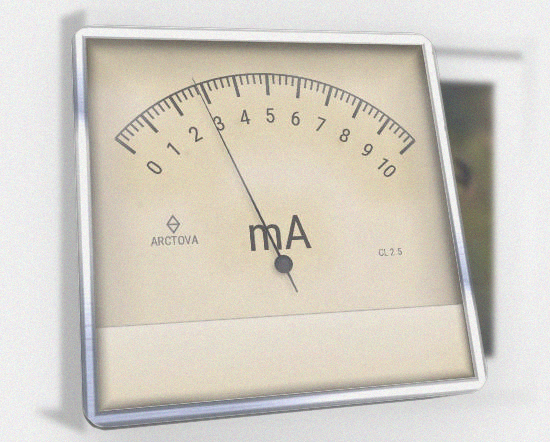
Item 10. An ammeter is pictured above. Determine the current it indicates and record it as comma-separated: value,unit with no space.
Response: 2.8,mA
